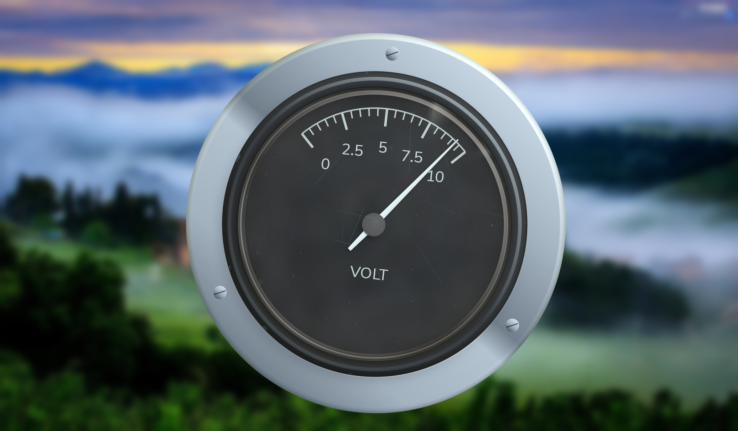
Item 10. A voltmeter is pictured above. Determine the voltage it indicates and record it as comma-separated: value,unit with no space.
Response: 9.25,V
